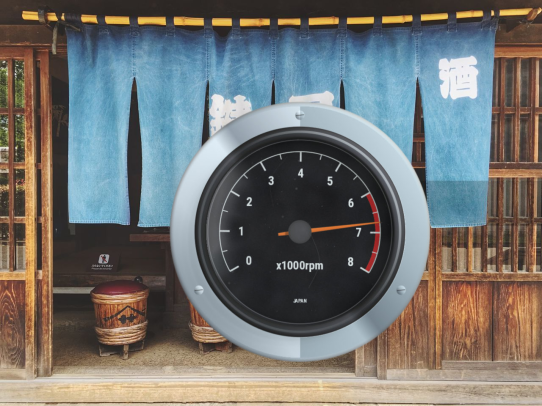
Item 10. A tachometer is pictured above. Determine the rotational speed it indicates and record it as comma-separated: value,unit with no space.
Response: 6750,rpm
